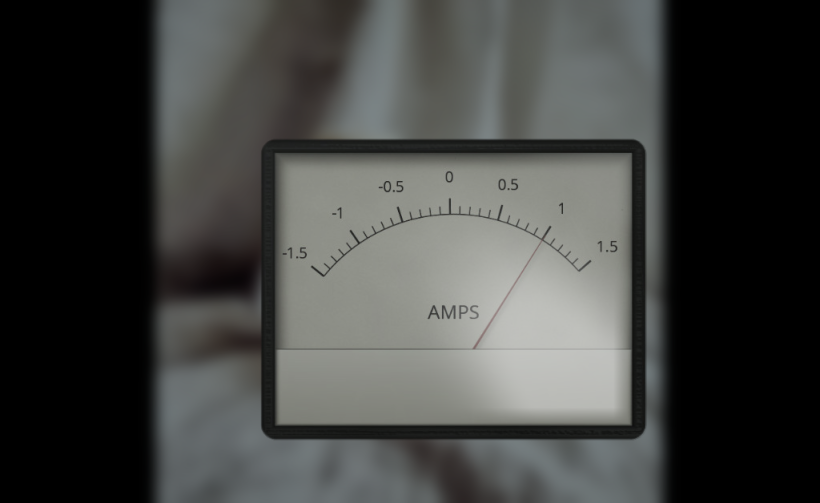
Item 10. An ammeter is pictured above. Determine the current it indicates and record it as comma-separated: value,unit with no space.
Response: 1,A
